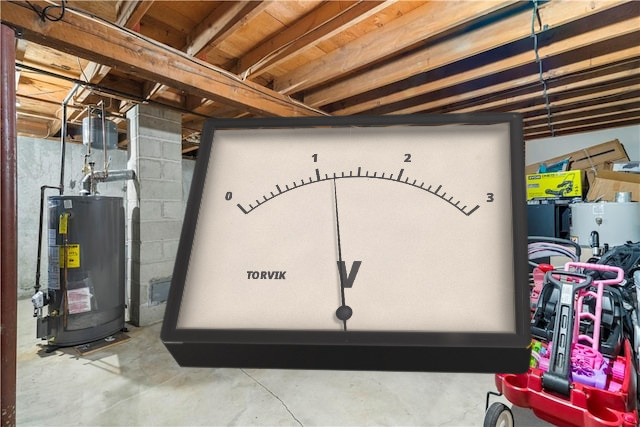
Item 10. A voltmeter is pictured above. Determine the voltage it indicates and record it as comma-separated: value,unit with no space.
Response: 1.2,V
